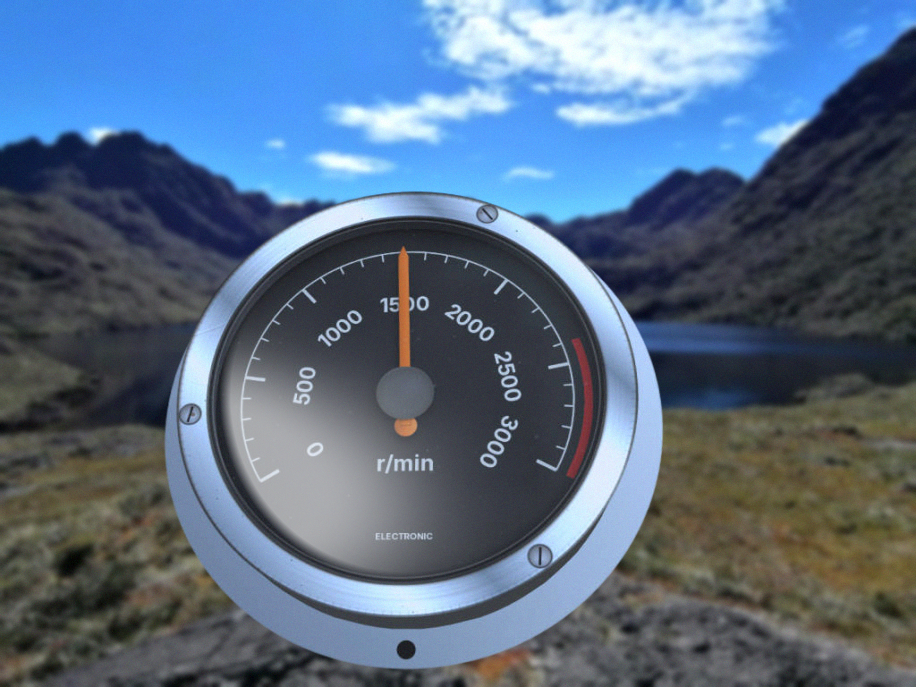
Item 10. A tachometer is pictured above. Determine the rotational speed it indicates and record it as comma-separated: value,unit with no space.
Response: 1500,rpm
